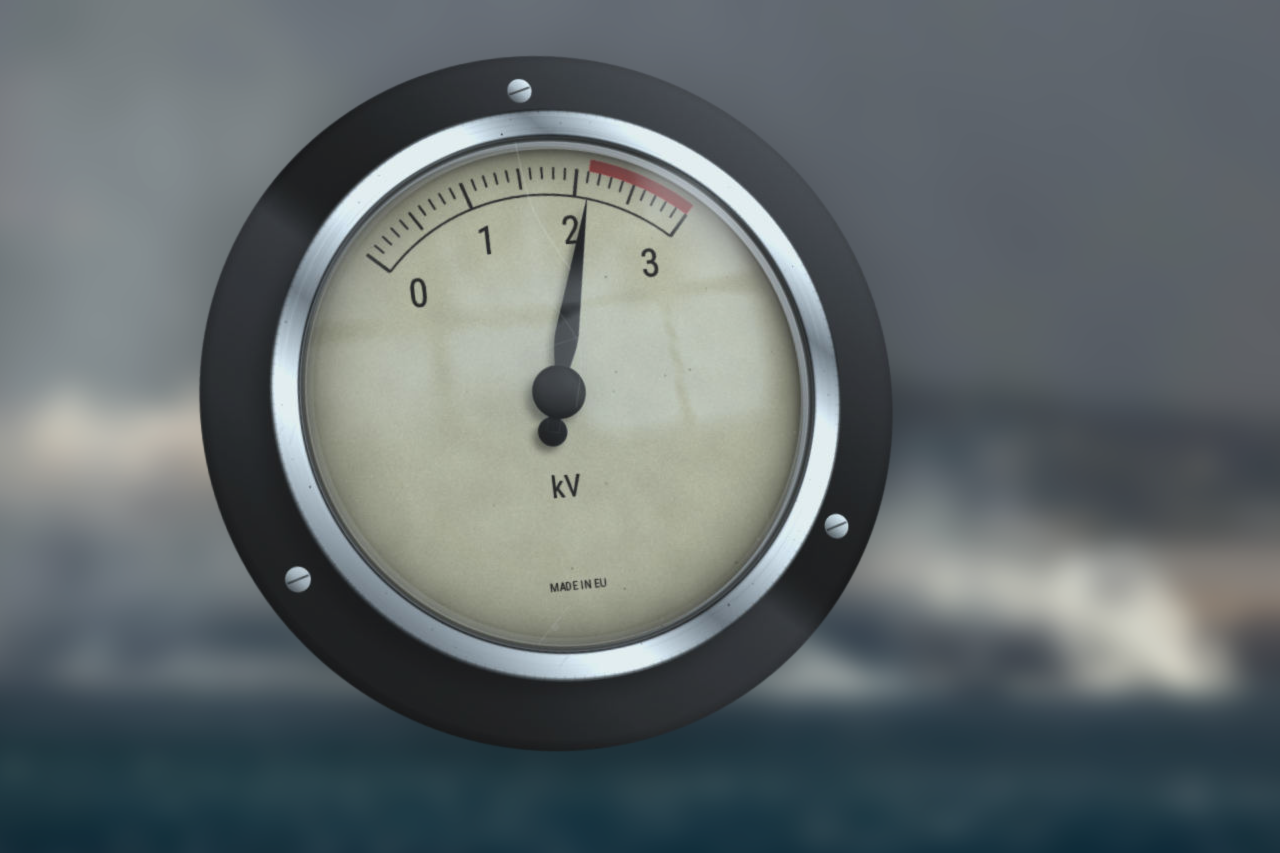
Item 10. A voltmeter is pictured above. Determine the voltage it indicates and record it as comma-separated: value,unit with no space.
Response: 2.1,kV
